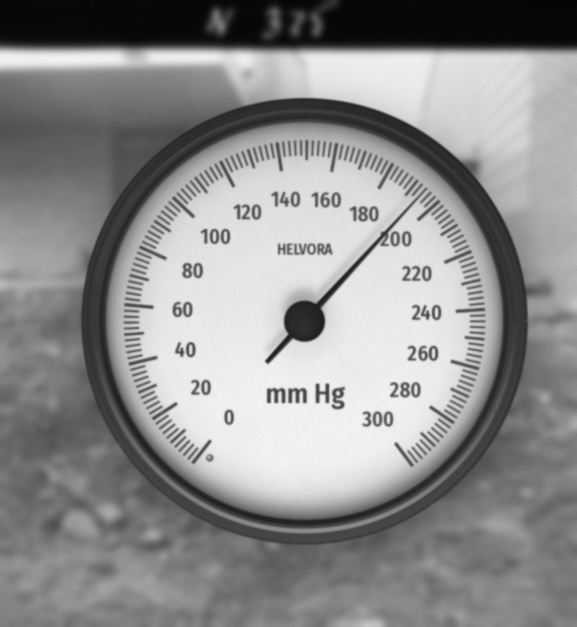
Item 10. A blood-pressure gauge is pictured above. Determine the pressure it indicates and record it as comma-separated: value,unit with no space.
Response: 194,mmHg
